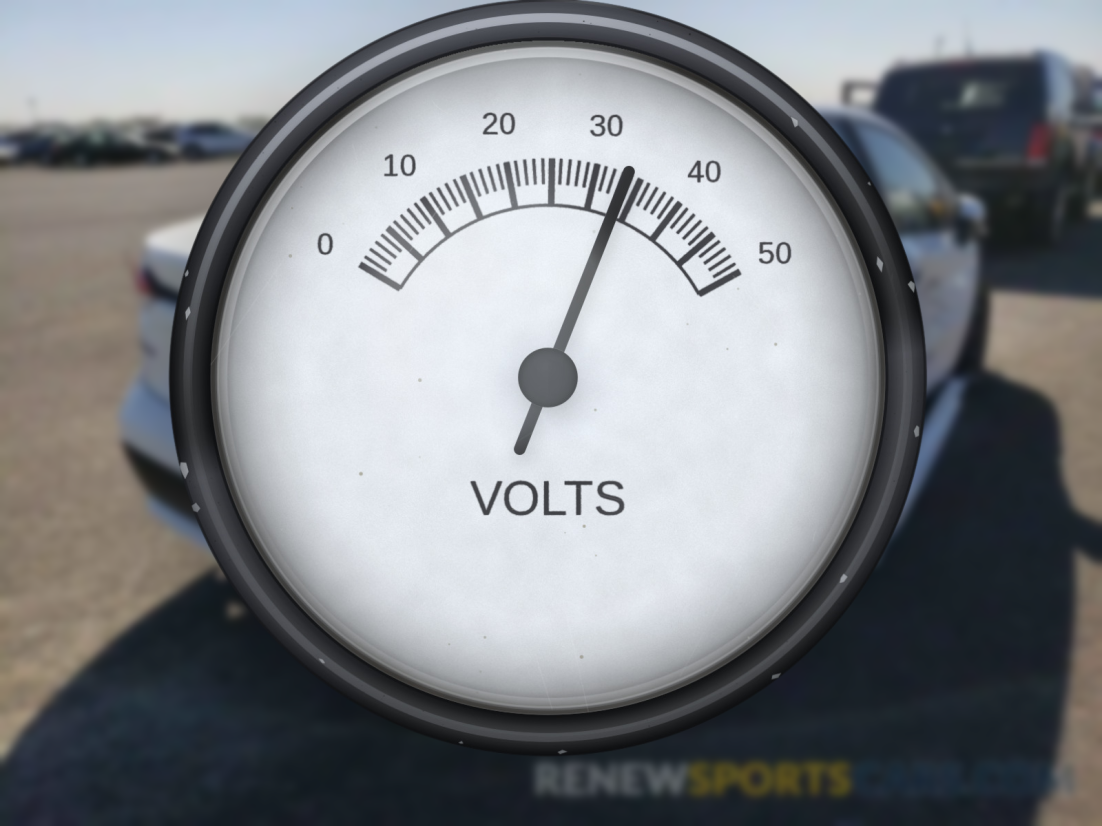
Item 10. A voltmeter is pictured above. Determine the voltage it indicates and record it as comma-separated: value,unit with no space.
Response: 33.5,V
